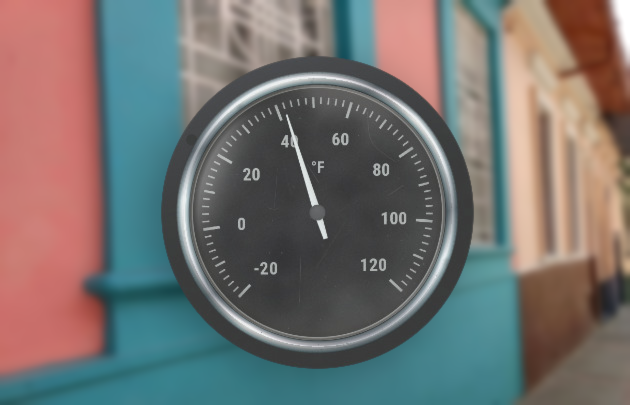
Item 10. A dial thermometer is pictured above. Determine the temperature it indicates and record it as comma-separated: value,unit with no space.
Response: 42,°F
